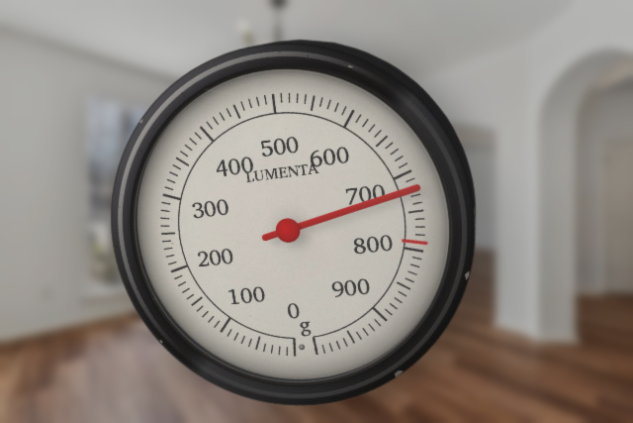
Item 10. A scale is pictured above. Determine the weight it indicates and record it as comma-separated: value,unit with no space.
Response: 720,g
